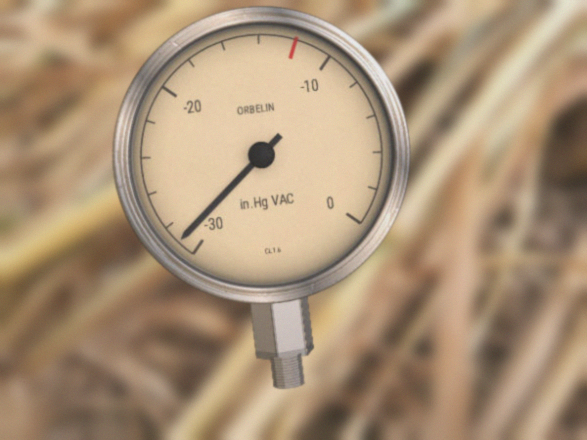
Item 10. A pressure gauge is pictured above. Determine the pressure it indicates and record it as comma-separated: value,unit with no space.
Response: -29,inHg
